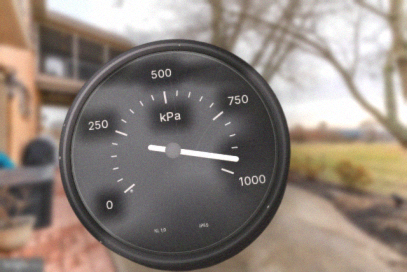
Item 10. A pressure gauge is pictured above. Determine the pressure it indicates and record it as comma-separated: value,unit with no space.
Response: 950,kPa
